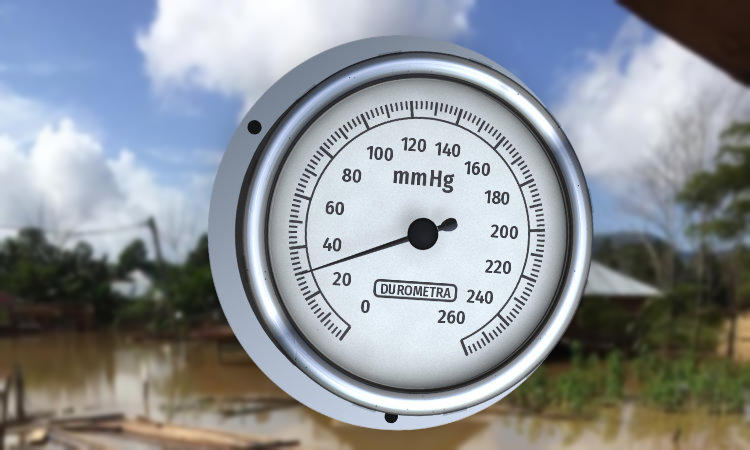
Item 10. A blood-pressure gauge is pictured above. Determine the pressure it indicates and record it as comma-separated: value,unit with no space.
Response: 30,mmHg
